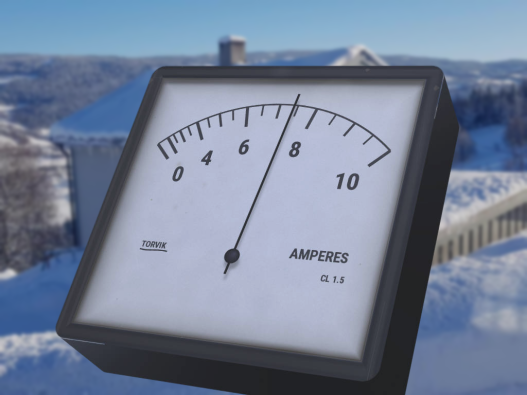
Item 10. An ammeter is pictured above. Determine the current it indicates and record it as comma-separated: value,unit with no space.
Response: 7.5,A
